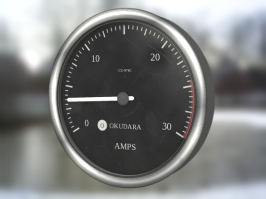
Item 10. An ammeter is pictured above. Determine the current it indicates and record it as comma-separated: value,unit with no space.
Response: 3.5,A
